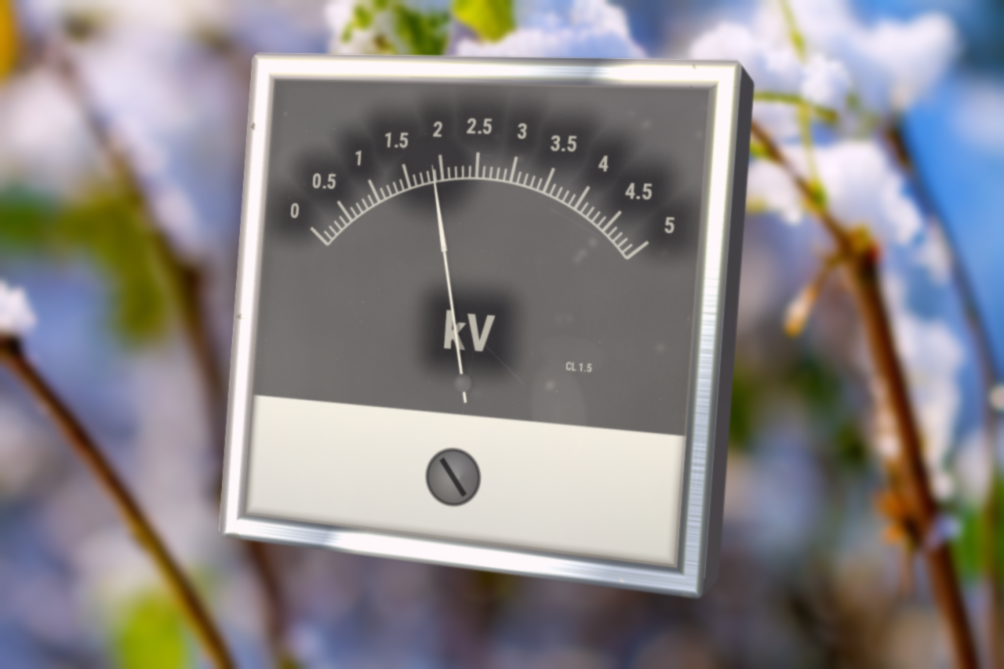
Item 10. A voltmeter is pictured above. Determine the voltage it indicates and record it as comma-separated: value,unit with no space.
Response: 1.9,kV
